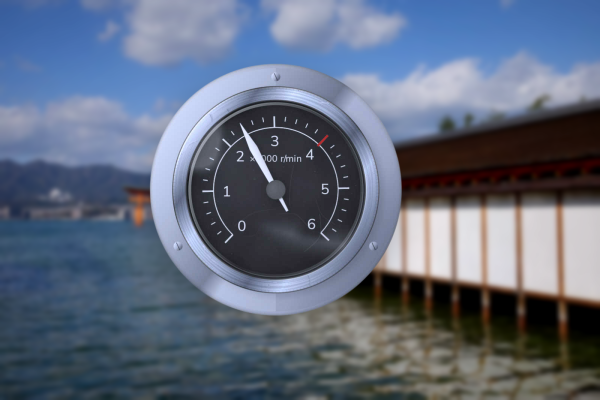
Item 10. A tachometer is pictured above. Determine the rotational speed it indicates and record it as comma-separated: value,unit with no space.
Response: 2400,rpm
